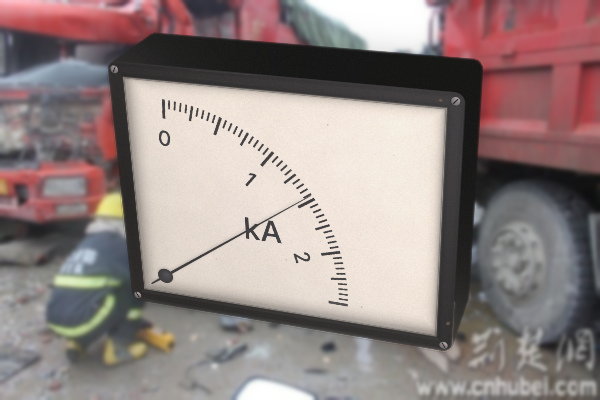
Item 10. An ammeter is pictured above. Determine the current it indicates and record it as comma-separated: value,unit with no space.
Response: 1.45,kA
